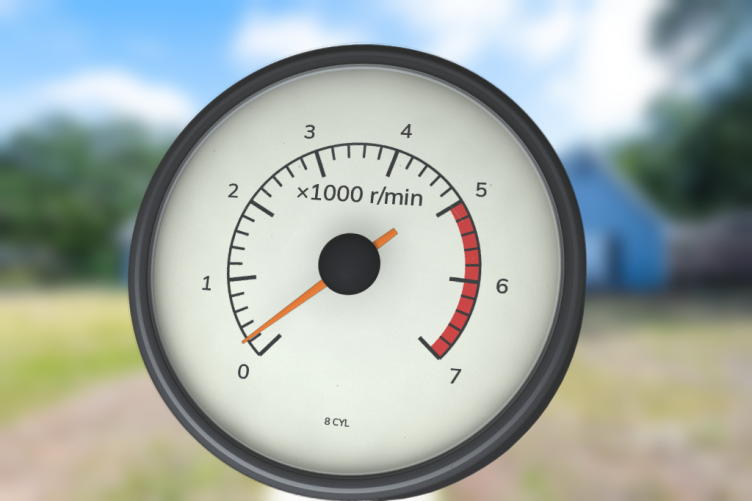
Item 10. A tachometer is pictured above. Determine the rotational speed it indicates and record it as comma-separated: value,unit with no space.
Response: 200,rpm
